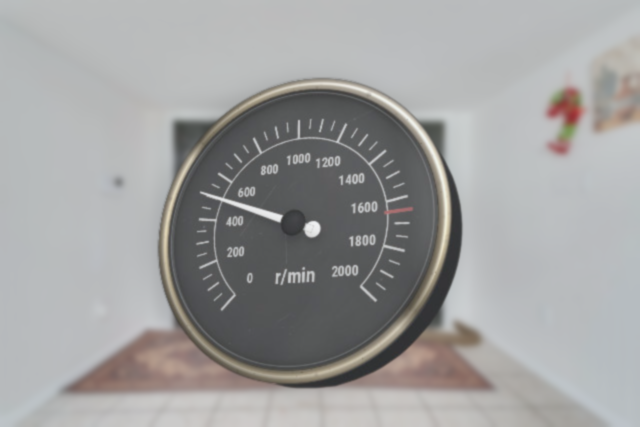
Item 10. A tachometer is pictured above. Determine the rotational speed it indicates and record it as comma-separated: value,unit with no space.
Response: 500,rpm
